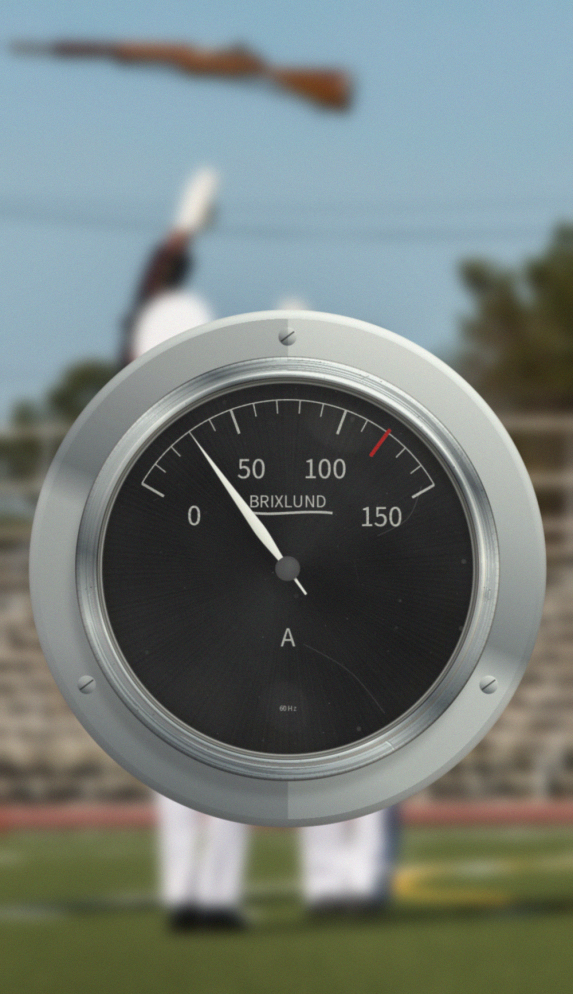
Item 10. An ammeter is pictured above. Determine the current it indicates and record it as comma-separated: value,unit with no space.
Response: 30,A
